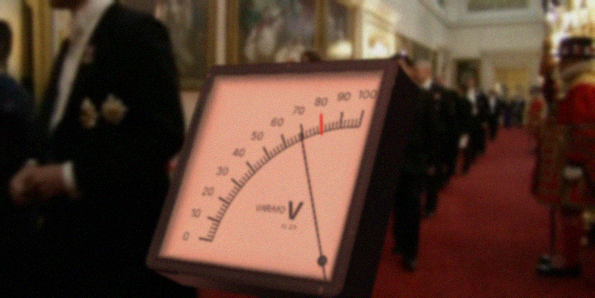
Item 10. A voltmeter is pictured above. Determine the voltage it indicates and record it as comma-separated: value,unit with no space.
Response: 70,V
